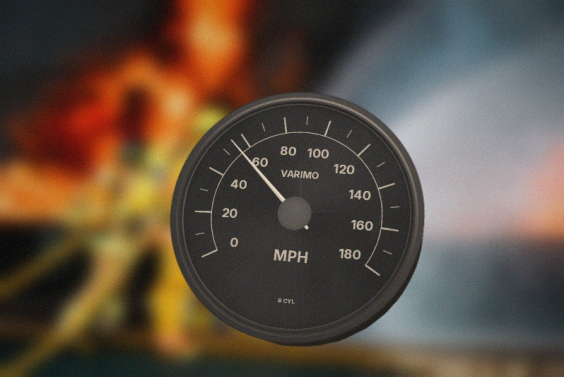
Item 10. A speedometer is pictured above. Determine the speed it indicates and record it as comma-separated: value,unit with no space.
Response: 55,mph
